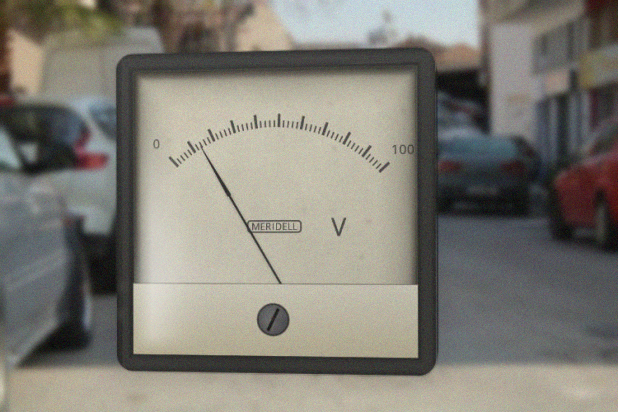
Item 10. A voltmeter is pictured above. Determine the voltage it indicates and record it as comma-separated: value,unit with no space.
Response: 14,V
